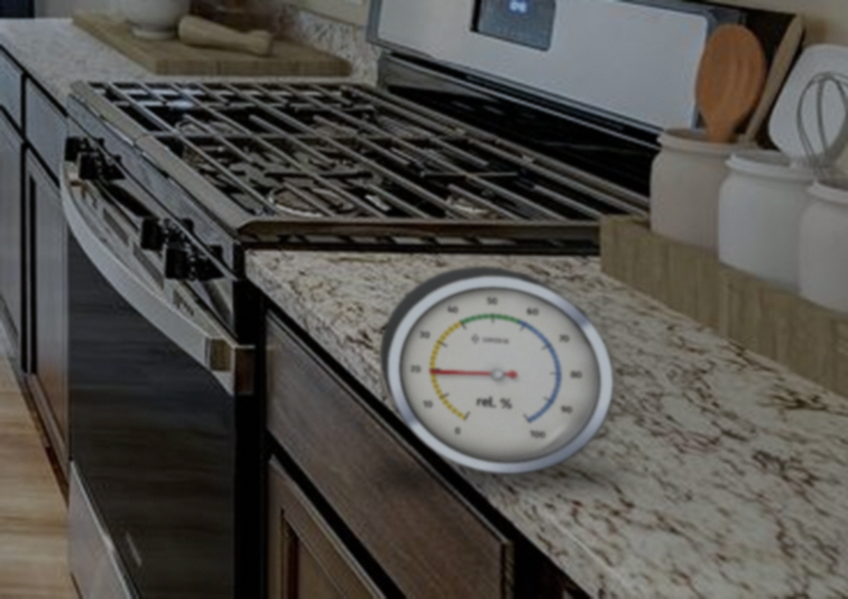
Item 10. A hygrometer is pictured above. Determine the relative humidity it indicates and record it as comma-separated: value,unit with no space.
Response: 20,%
